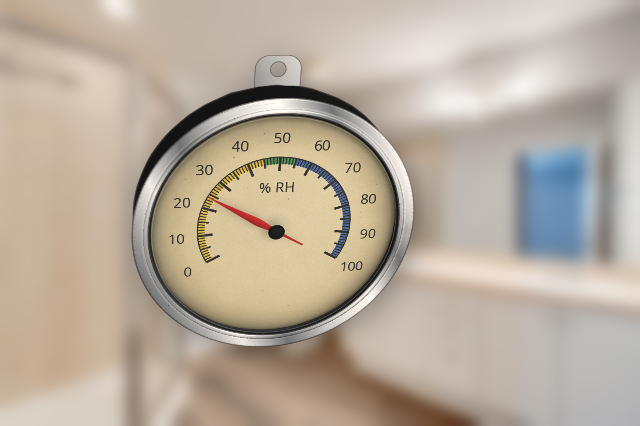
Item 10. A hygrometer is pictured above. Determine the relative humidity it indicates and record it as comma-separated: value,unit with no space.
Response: 25,%
